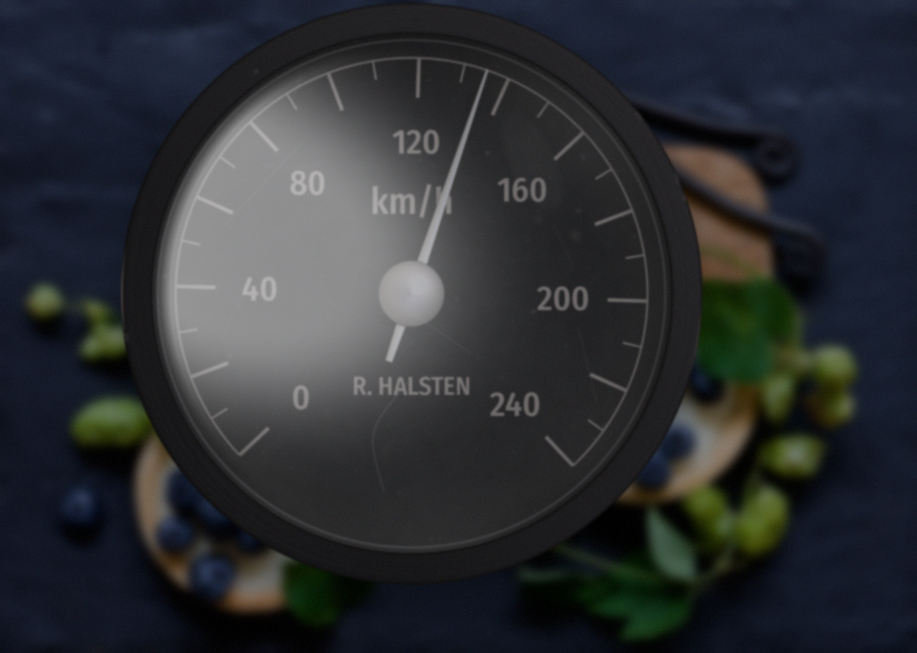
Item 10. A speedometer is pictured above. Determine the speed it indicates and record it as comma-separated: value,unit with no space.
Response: 135,km/h
